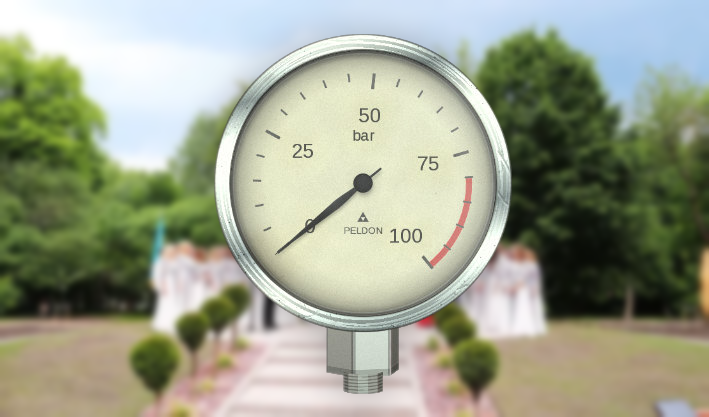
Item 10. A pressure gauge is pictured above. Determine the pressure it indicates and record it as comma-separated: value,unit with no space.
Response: 0,bar
